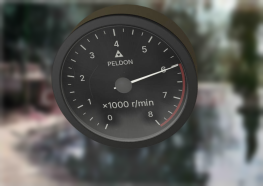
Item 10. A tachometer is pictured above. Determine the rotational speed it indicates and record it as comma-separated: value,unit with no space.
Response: 6000,rpm
